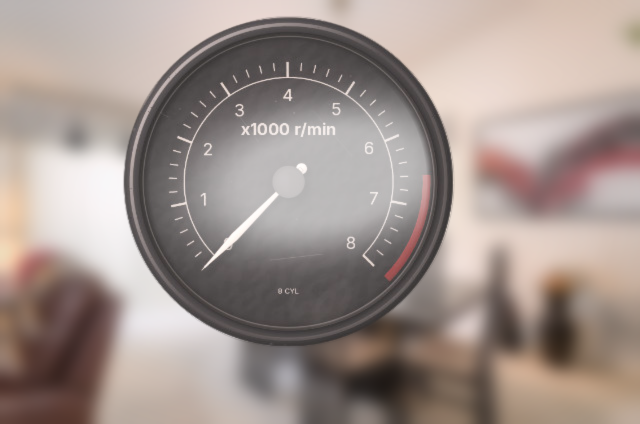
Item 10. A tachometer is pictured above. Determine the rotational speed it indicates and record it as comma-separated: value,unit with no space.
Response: 0,rpm
